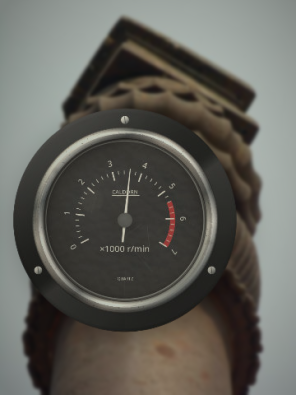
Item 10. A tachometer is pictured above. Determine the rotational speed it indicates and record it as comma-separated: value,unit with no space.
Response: 3600,rpm
